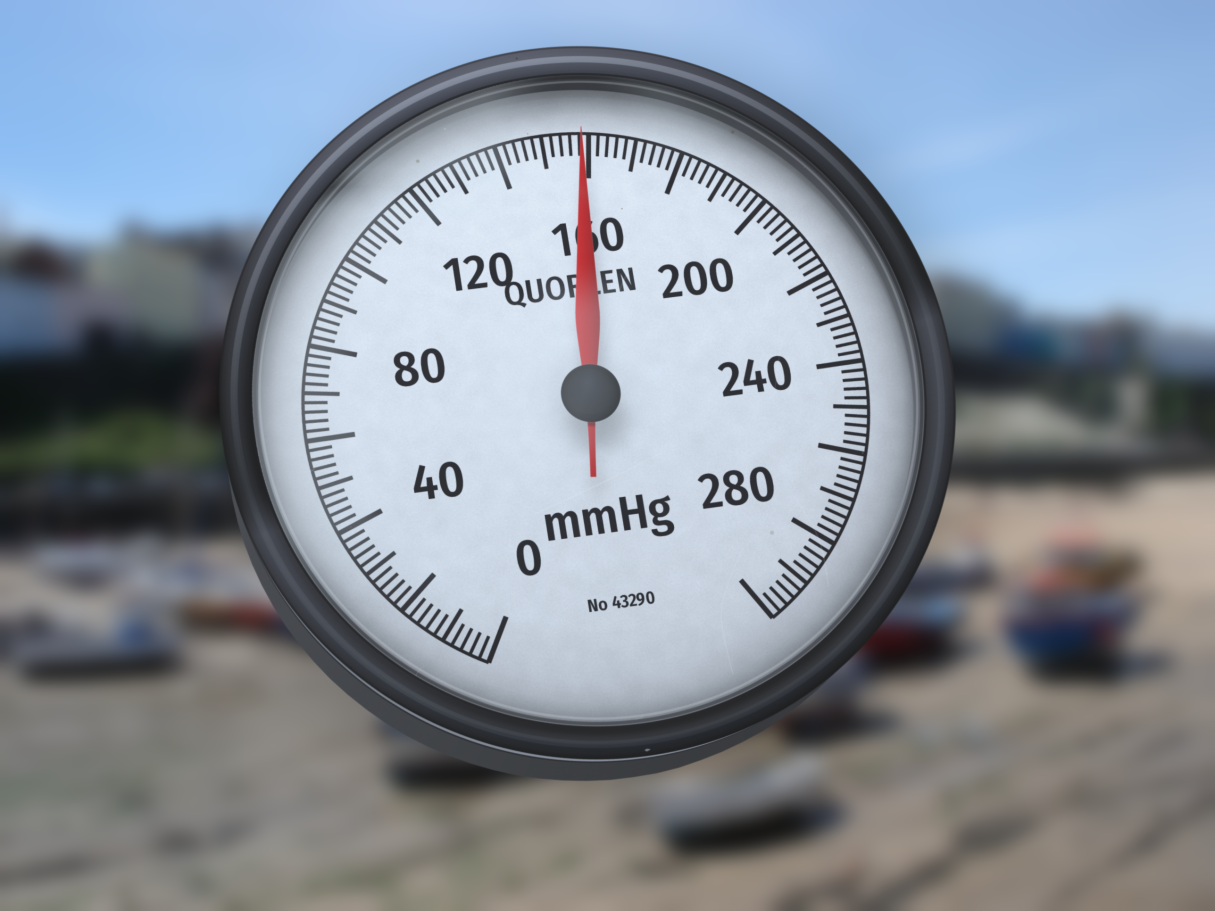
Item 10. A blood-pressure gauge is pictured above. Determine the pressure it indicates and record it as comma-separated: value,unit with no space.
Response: 158,mmHg
